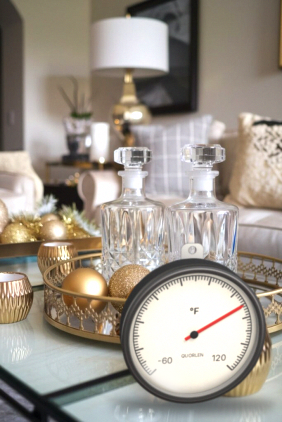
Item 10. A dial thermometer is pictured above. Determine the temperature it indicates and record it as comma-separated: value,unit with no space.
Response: 70,°F
